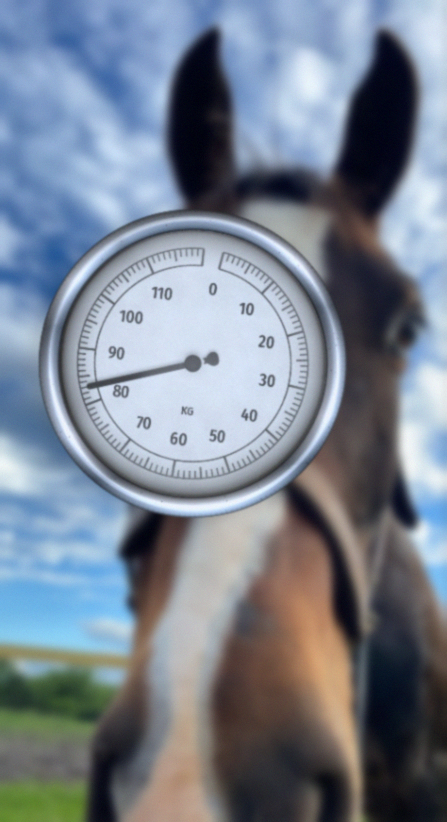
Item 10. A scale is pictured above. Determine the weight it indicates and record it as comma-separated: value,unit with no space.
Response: 83,kg
